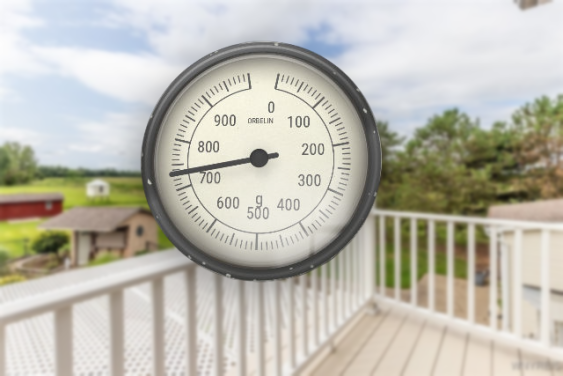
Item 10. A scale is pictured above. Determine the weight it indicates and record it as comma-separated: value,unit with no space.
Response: 730,g
